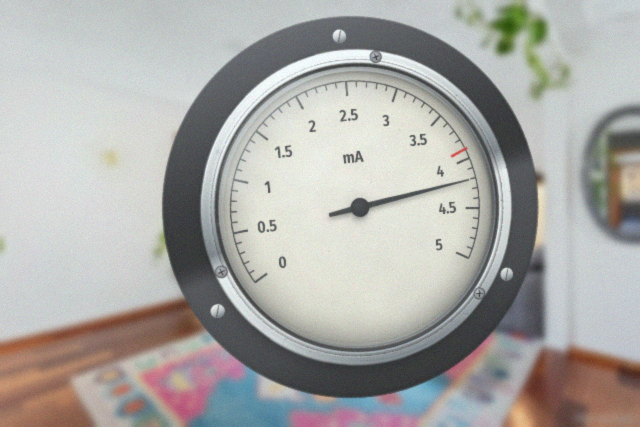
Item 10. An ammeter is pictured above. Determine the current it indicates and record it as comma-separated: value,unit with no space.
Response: 4.2,mA
